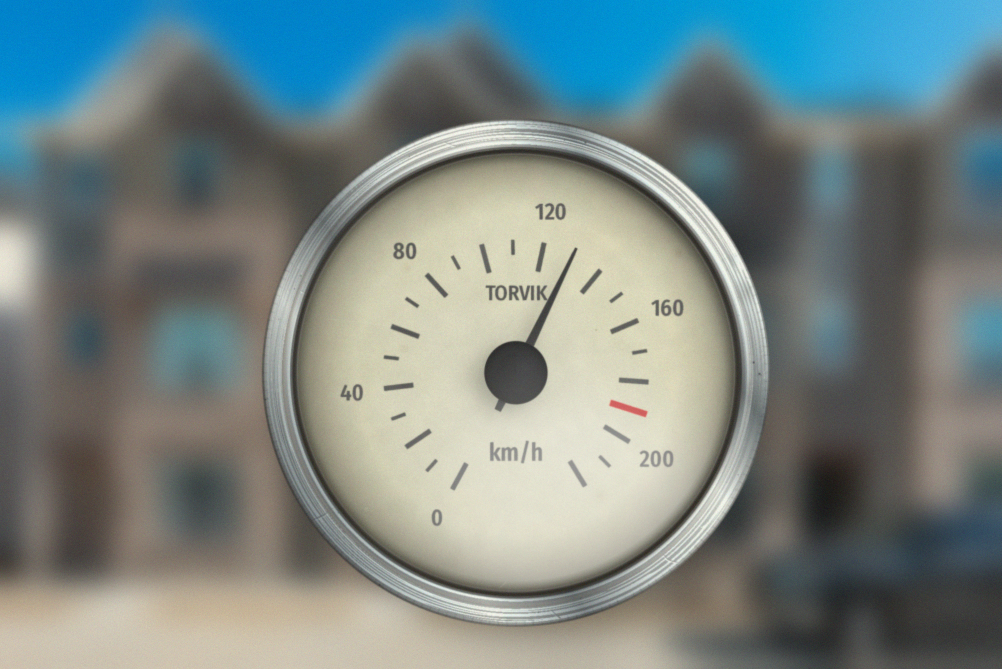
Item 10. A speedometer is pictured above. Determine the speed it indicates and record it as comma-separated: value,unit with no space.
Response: 130,km/h
